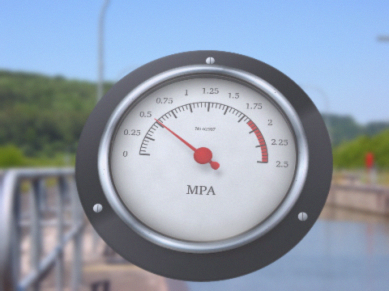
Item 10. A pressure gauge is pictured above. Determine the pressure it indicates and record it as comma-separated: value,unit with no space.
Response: 0.5,MPa
